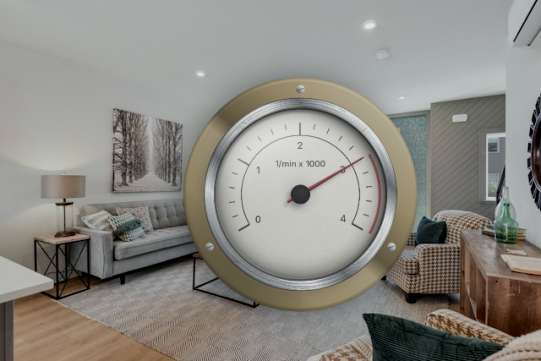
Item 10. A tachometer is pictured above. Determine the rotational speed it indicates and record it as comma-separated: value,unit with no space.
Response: 3000,rpm
